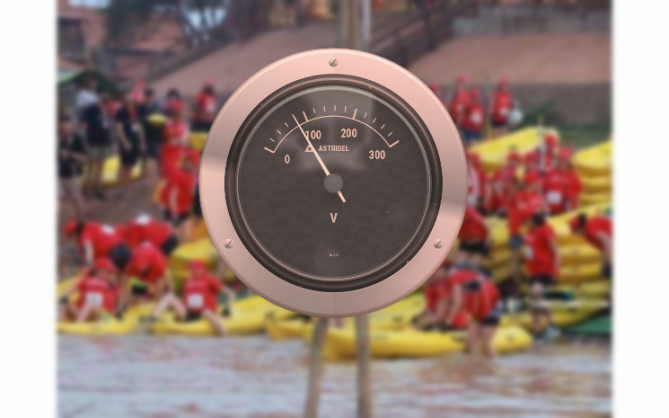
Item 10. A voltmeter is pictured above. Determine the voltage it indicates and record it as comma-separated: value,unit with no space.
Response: 80,V
